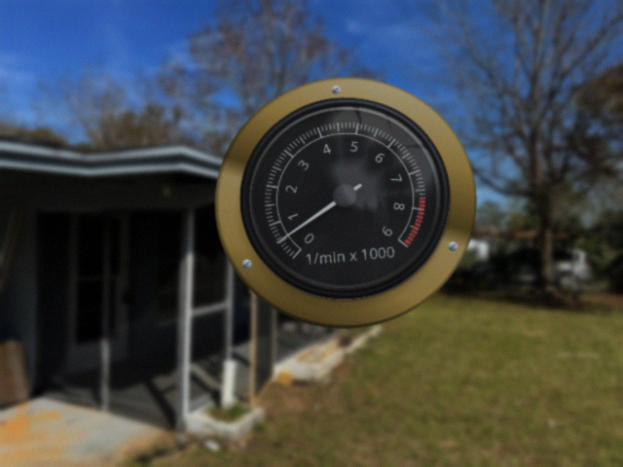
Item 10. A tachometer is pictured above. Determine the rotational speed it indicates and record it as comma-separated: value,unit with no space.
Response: 500,rpm
